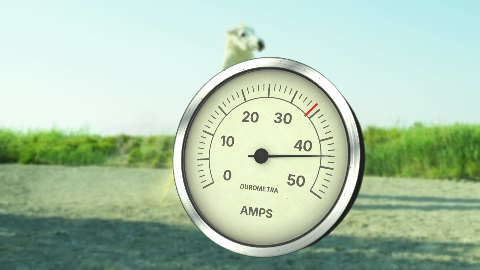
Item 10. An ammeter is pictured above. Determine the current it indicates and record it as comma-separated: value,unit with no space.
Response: 43,A
